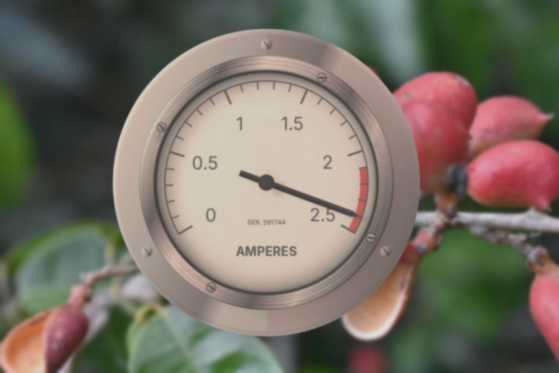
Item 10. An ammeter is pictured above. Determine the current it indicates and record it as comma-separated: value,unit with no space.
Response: 2.4,A
